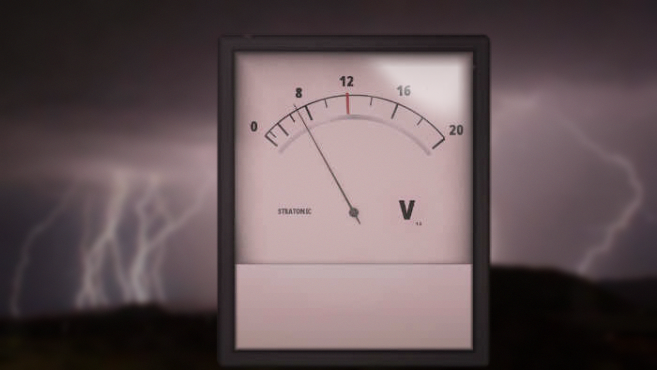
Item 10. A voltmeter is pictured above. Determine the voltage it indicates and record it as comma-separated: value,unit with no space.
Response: 7,V
